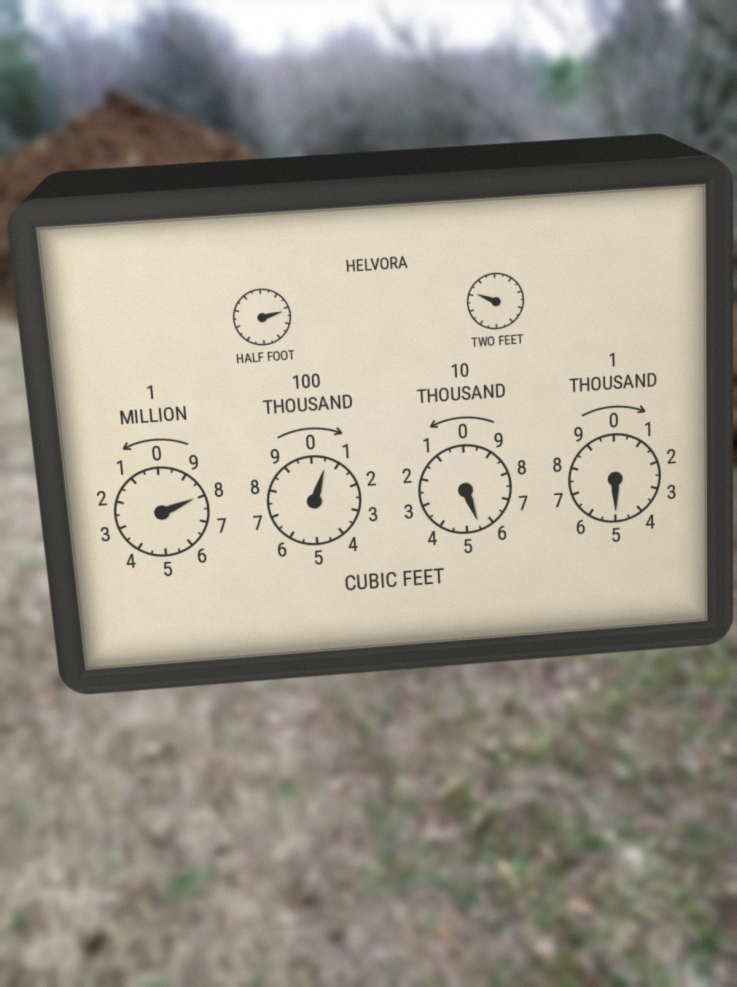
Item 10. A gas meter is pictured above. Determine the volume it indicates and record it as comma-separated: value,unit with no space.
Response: 805500,ft³
